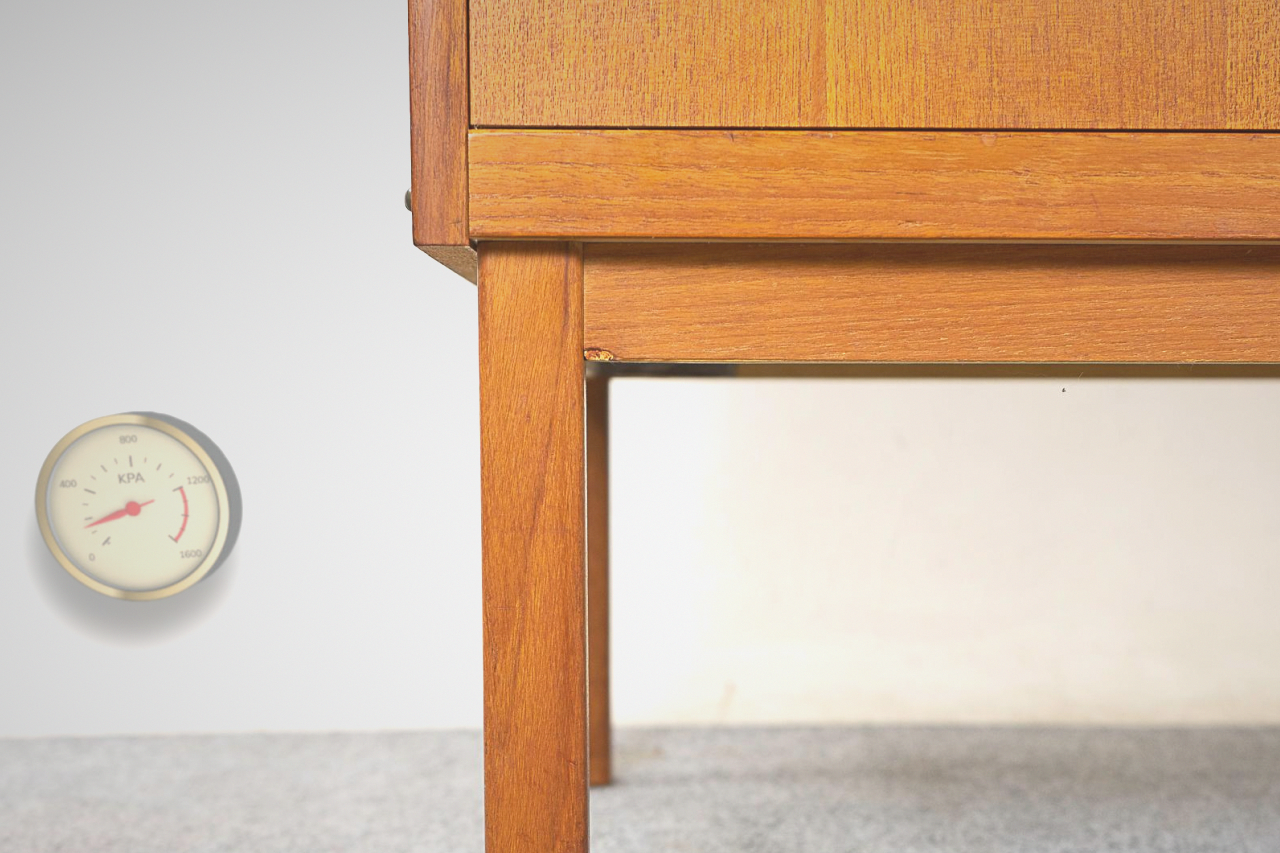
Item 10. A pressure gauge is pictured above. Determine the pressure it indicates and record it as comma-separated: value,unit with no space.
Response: 150,kPa
